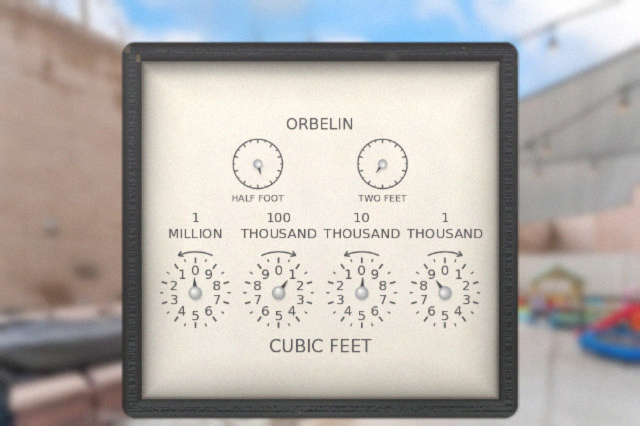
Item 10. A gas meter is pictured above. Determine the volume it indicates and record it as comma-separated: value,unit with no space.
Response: 9900,ft³
